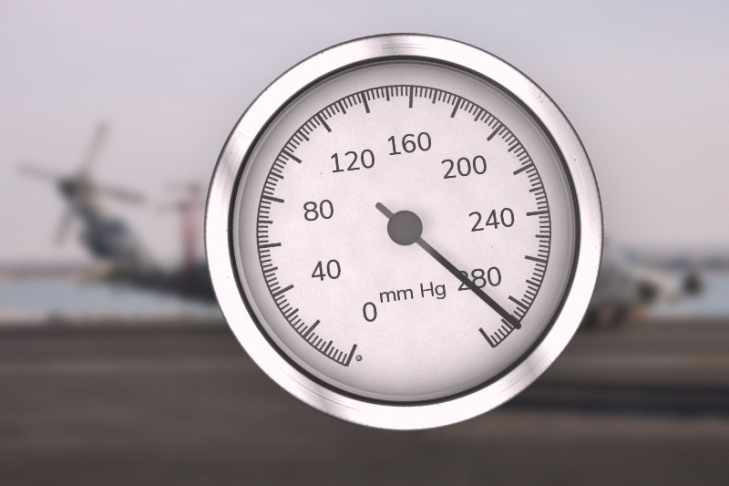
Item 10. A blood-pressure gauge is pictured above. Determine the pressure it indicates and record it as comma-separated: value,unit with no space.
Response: 288,mmHg
